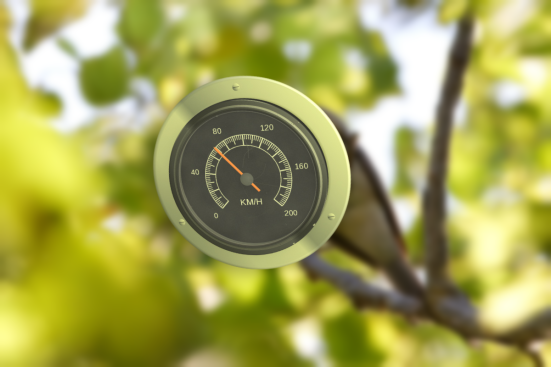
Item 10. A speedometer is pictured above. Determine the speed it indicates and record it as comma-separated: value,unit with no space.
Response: 70,km/h
